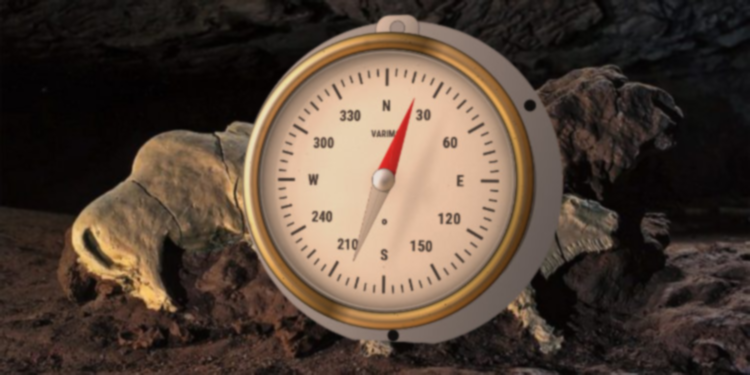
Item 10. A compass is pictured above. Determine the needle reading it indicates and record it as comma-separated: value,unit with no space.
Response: 20,°
